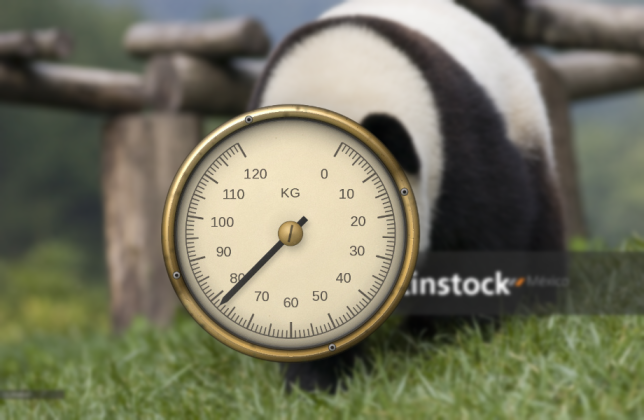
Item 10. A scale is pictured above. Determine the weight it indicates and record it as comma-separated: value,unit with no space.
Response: 78,kg
